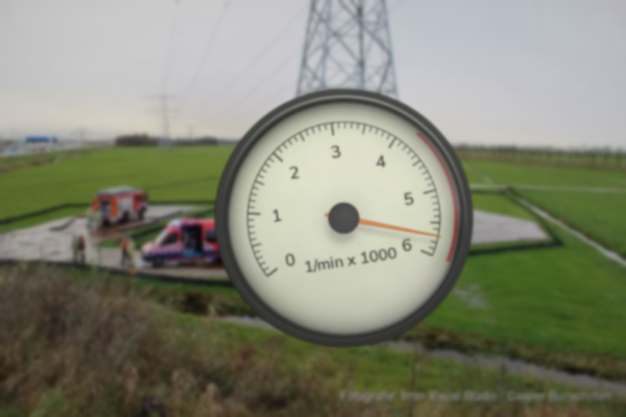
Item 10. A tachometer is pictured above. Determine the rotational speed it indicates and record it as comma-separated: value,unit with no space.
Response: 5700,rpm
